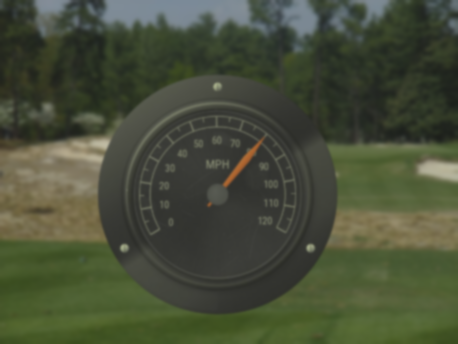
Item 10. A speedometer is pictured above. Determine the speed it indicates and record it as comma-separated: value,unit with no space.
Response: 80,mph
